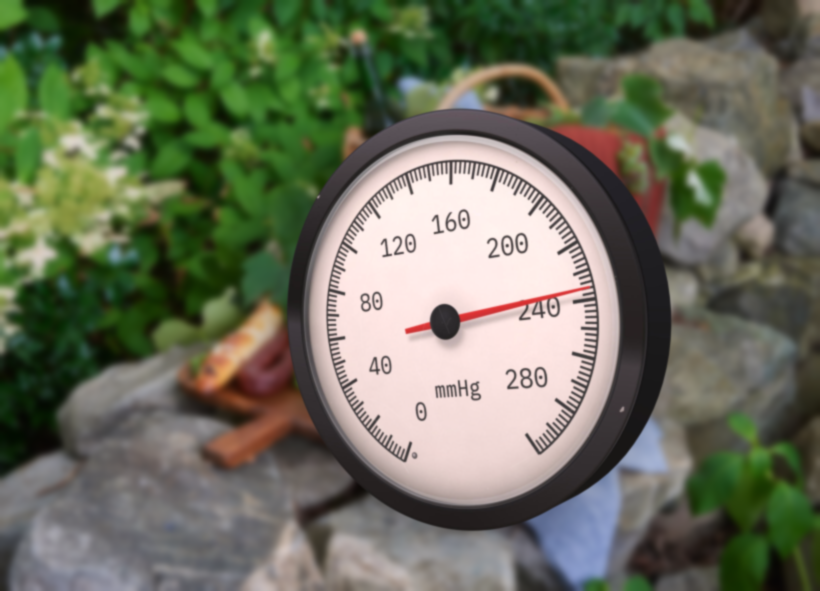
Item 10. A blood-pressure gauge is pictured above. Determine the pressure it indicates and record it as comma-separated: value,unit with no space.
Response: 236,mmHg
